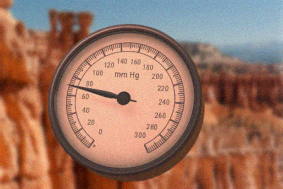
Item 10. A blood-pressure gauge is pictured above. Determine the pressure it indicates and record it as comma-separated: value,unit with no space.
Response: 70,mmHg
